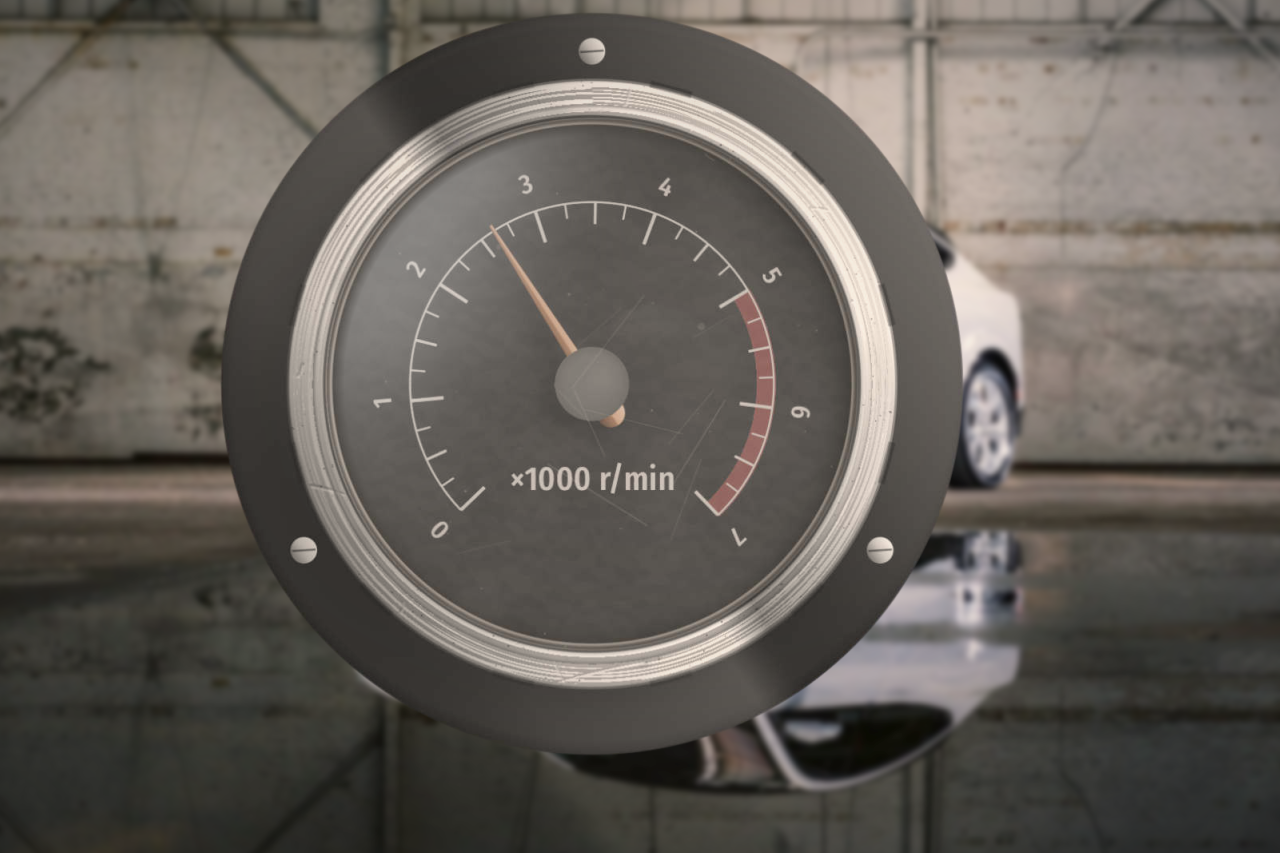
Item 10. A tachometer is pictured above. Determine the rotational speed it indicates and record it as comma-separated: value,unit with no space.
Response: 2625,rpm
